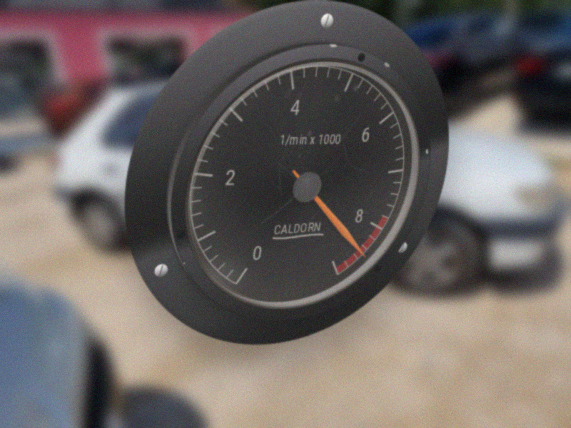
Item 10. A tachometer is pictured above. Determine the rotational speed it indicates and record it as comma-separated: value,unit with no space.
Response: 8500,rpm
